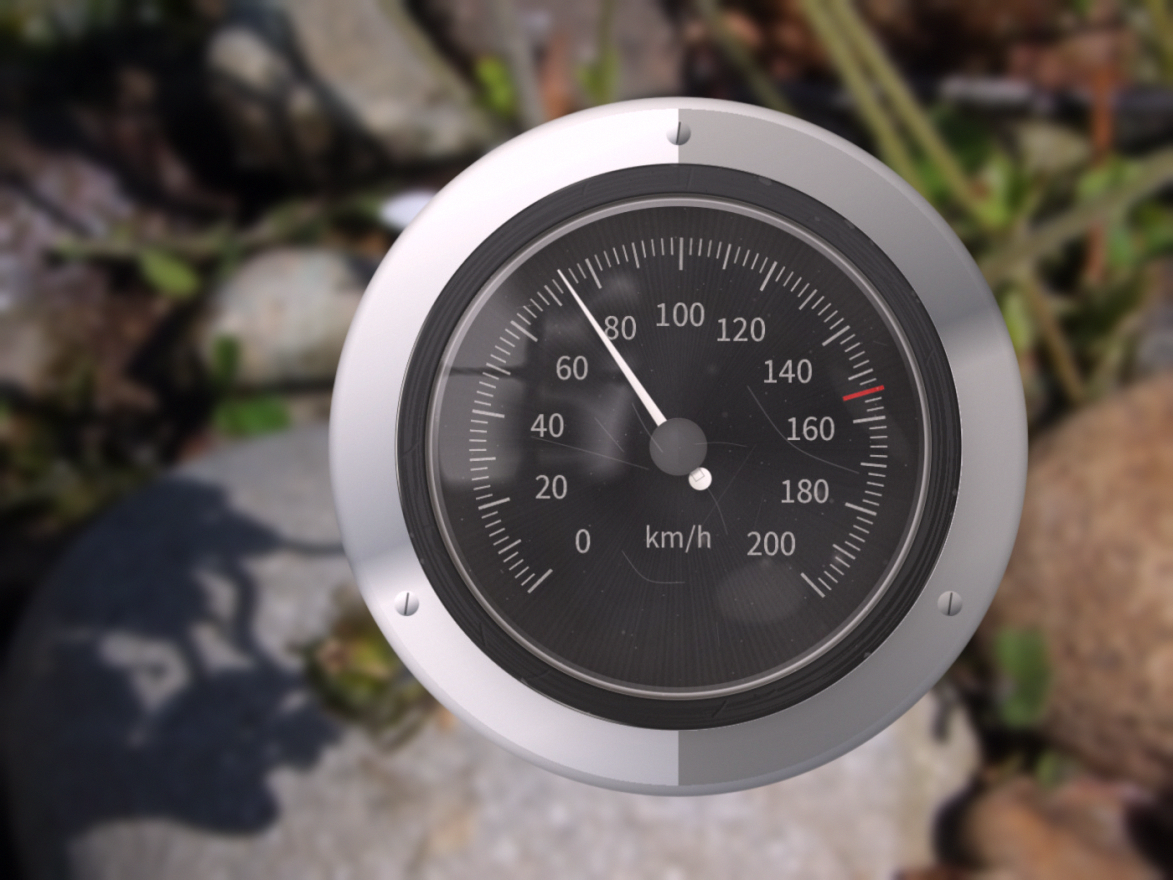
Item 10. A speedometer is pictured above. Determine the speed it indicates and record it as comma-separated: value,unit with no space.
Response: 74,km/h
